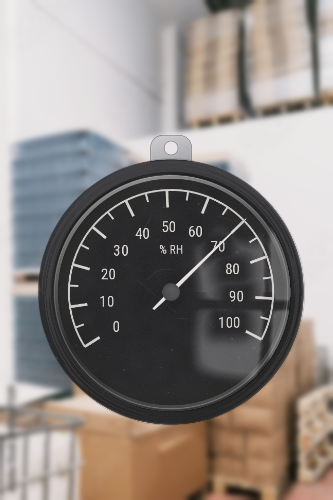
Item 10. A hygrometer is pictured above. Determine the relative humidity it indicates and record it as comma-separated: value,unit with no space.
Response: 70,%
